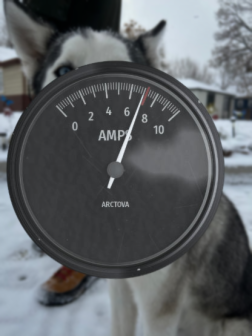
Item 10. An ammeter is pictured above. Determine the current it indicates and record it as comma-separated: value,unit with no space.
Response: 7,A
